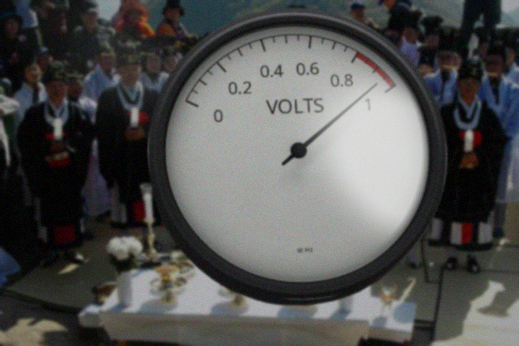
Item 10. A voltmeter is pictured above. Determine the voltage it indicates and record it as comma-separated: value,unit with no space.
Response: 0.95,V
